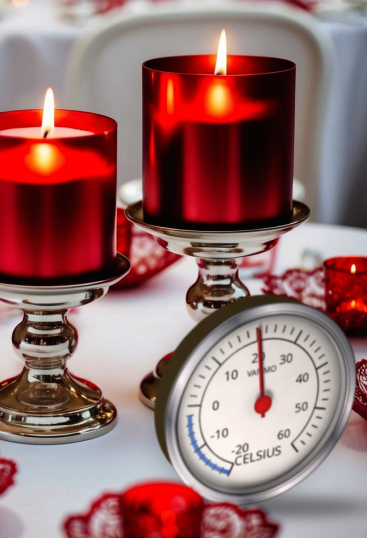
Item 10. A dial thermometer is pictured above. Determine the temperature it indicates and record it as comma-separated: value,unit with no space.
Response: 20,°C
